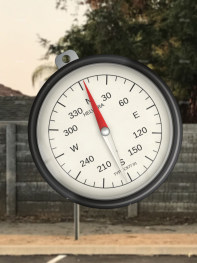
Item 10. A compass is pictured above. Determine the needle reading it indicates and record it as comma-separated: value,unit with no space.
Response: 5,°
